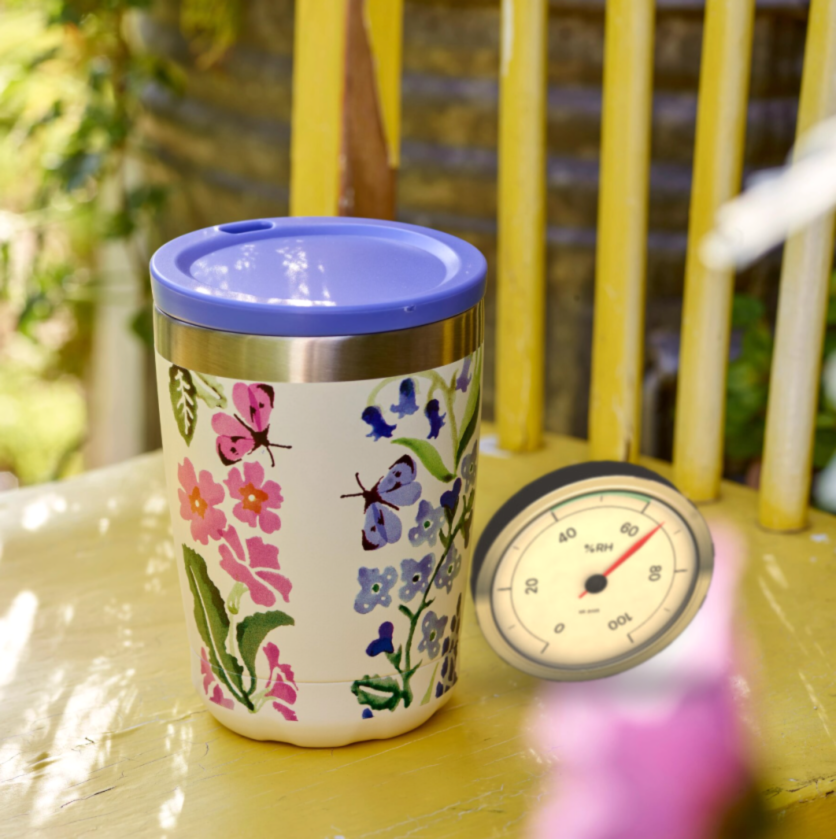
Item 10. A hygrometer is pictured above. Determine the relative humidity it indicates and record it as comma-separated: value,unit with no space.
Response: 65,%
